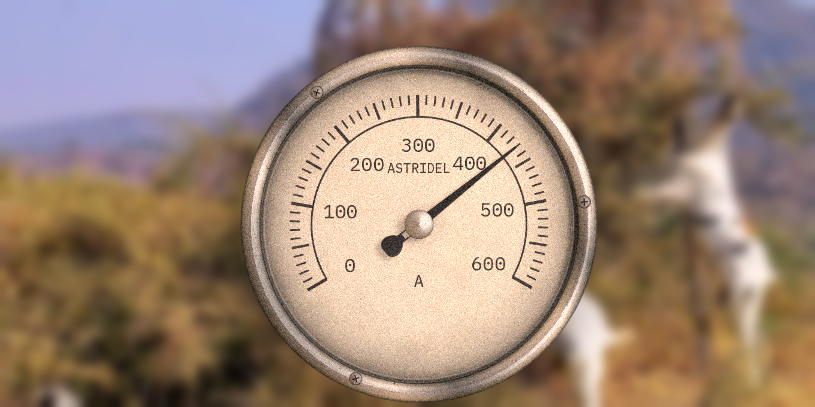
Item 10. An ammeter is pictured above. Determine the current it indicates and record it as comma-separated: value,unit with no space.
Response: 430,A
